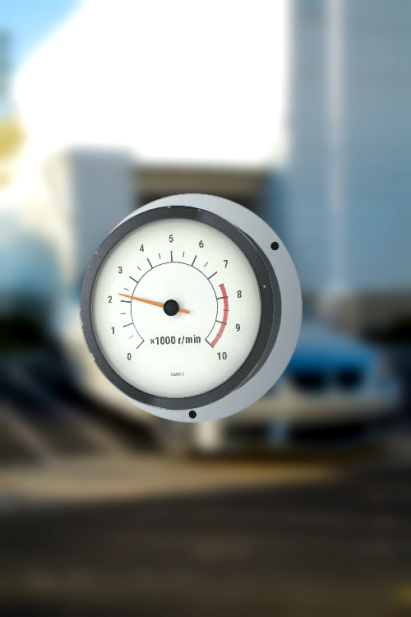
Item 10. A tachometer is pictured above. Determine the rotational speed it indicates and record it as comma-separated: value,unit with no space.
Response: 2250,rpm
